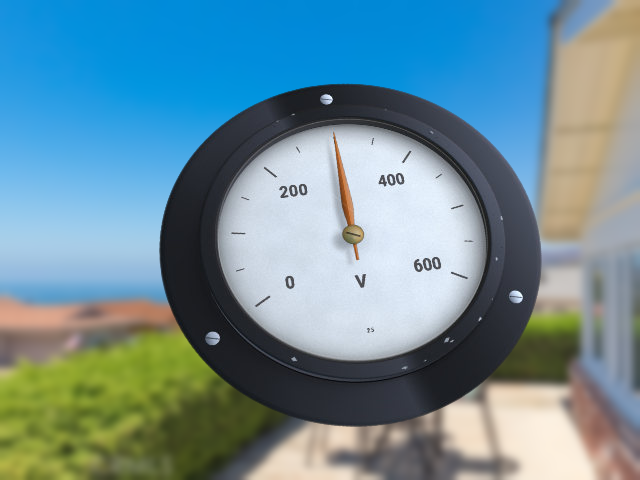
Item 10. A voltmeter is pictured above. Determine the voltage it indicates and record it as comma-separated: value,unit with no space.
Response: 300,V
